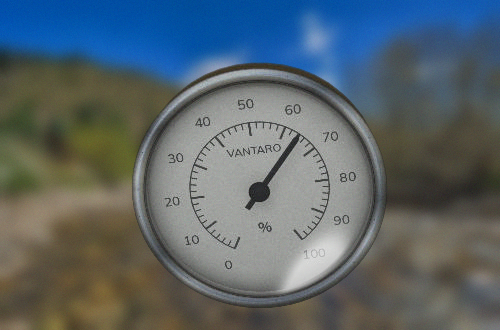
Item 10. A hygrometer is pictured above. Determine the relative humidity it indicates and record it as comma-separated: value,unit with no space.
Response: 64,%
